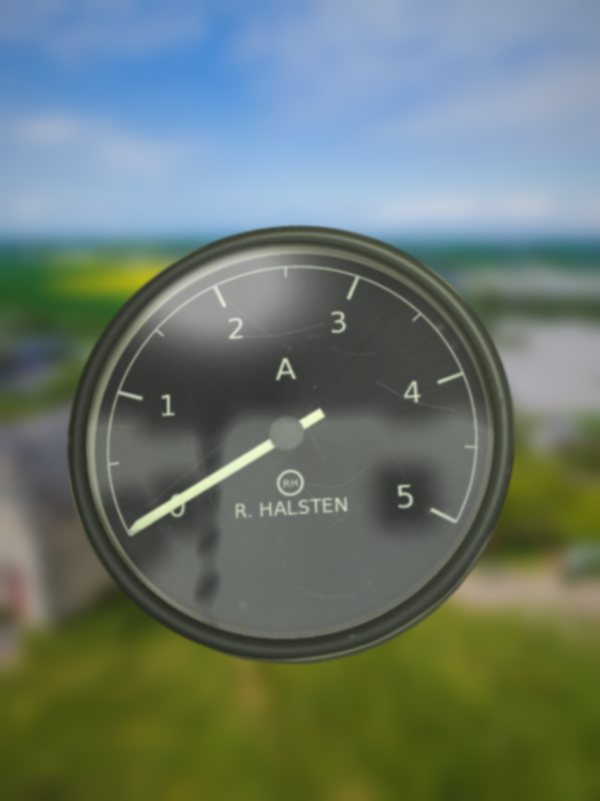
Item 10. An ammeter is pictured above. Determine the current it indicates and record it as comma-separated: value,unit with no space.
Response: 0,A
